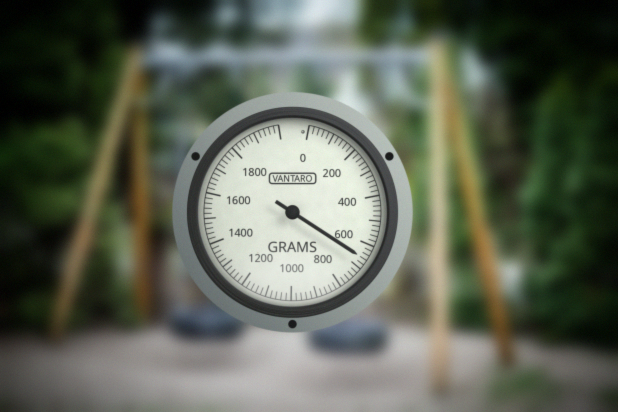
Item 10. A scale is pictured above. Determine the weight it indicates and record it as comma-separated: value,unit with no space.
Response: 660,g
